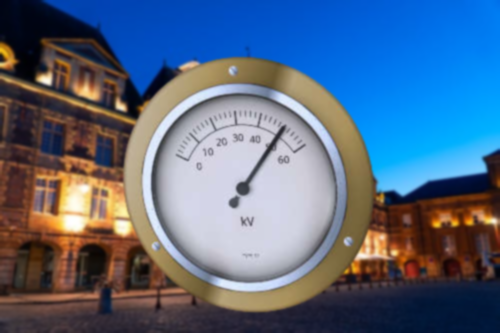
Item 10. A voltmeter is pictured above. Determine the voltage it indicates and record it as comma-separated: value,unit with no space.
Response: 50,kV
